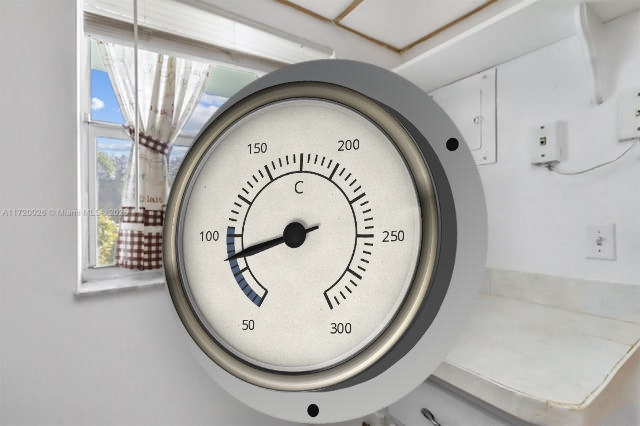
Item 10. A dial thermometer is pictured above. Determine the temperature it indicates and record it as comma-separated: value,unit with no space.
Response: 85,°C
